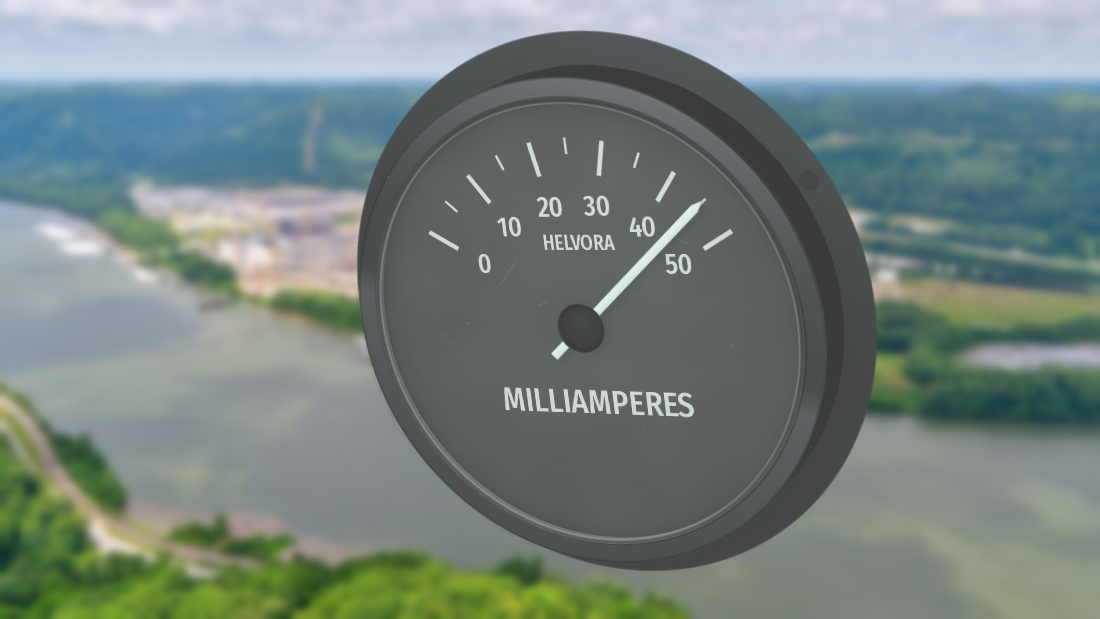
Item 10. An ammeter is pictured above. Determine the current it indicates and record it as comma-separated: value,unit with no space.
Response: 45,mA
